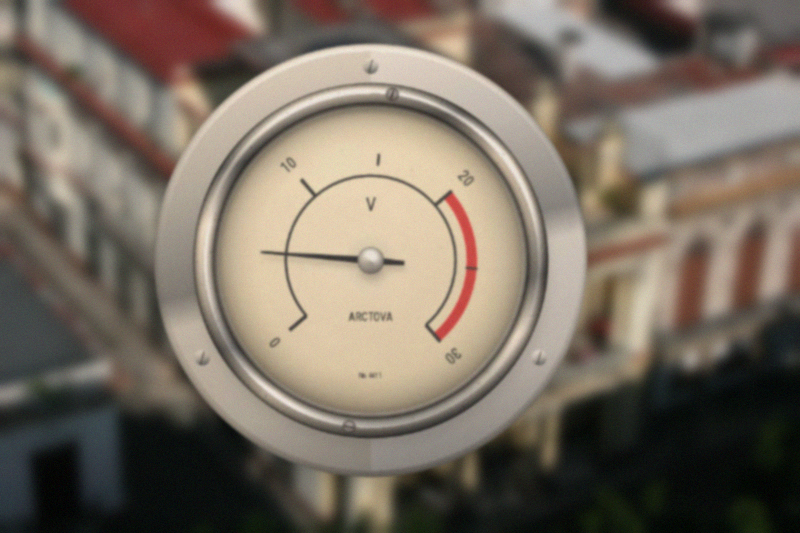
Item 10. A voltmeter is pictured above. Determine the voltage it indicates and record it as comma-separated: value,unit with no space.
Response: 5,V
